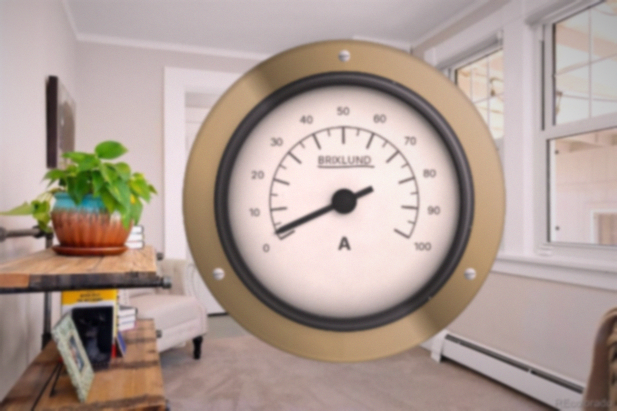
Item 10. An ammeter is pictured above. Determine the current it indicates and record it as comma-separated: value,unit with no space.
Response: 2.5,A
